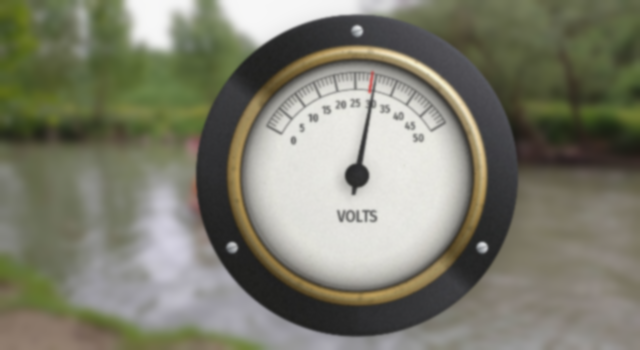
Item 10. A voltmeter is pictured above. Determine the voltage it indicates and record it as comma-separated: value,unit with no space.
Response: 30,V
